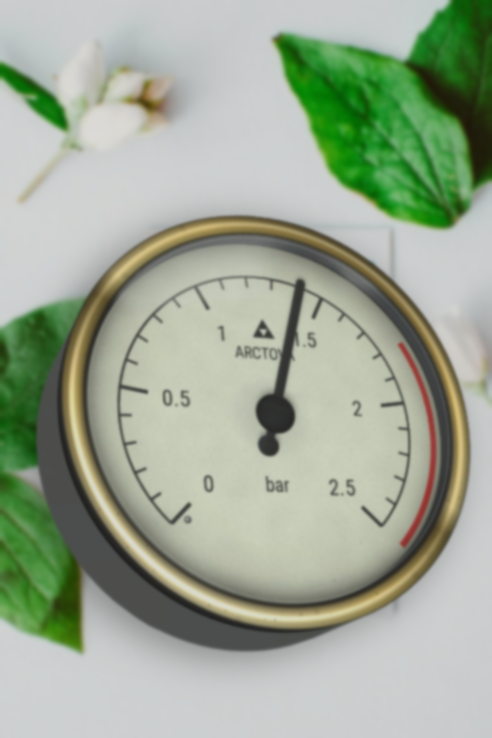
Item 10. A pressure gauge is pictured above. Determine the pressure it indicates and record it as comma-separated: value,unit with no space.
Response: 1.4,bar
